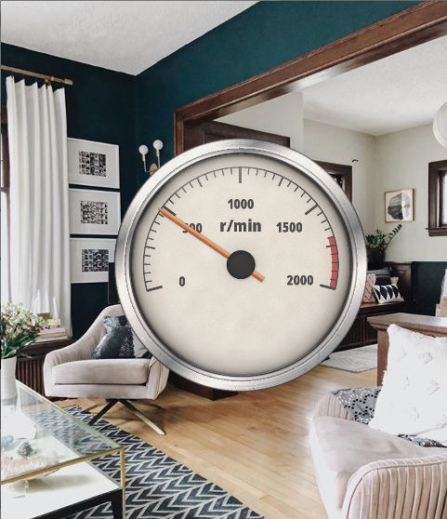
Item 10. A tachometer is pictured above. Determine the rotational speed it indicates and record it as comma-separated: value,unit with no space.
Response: 475,rpm
